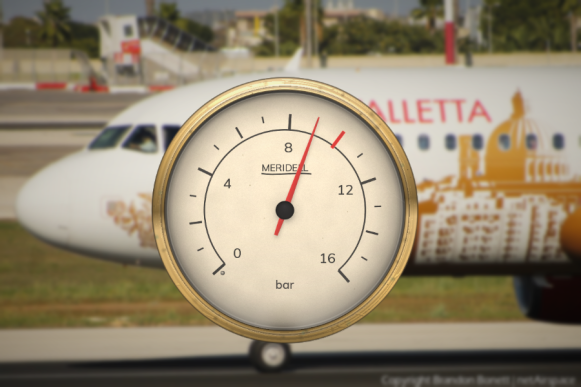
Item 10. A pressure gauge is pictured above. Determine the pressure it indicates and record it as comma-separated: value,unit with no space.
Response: 9,bar
